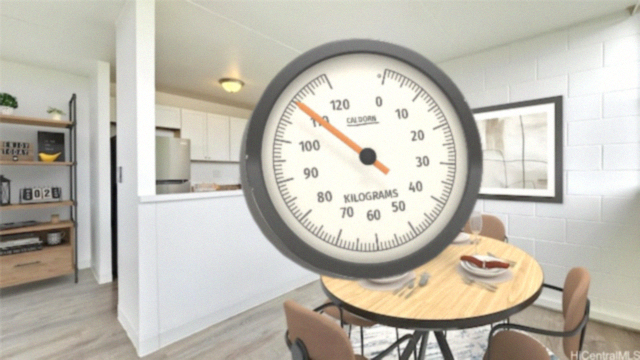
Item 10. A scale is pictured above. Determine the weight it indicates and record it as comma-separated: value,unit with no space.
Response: 110,kg
